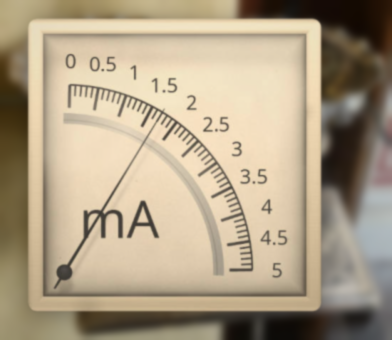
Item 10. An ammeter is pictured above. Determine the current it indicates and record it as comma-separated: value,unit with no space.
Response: 1.7,mA
